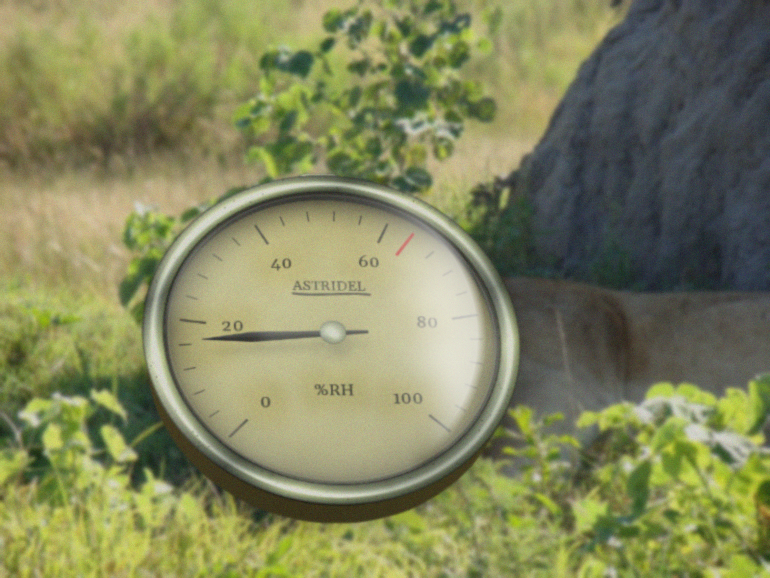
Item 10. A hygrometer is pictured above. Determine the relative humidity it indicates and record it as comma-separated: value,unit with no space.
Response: 16,%
